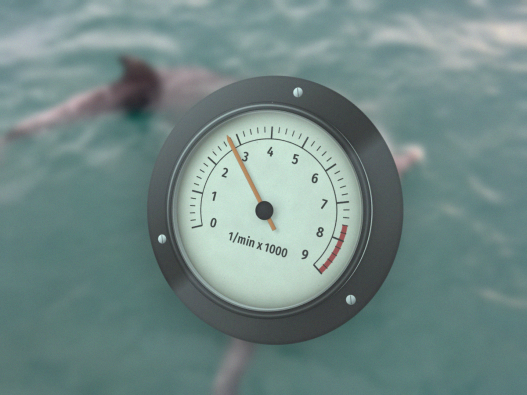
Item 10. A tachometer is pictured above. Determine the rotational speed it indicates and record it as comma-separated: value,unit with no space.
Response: 2800,rpm
